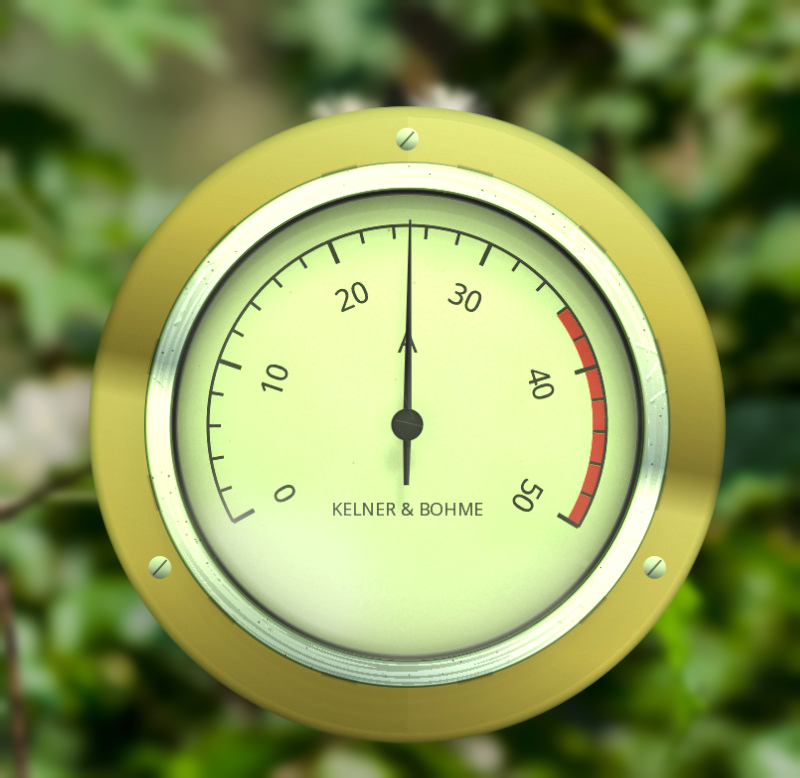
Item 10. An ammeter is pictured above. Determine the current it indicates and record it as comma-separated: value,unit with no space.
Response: 25,A
